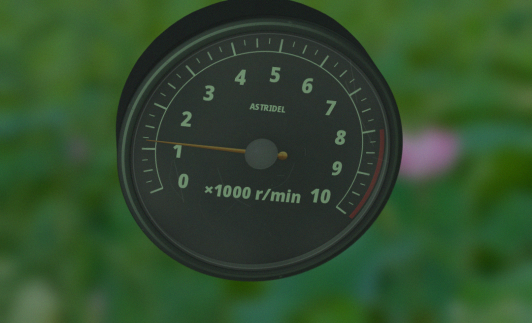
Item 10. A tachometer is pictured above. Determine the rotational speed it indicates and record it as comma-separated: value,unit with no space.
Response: 1250,rpm
